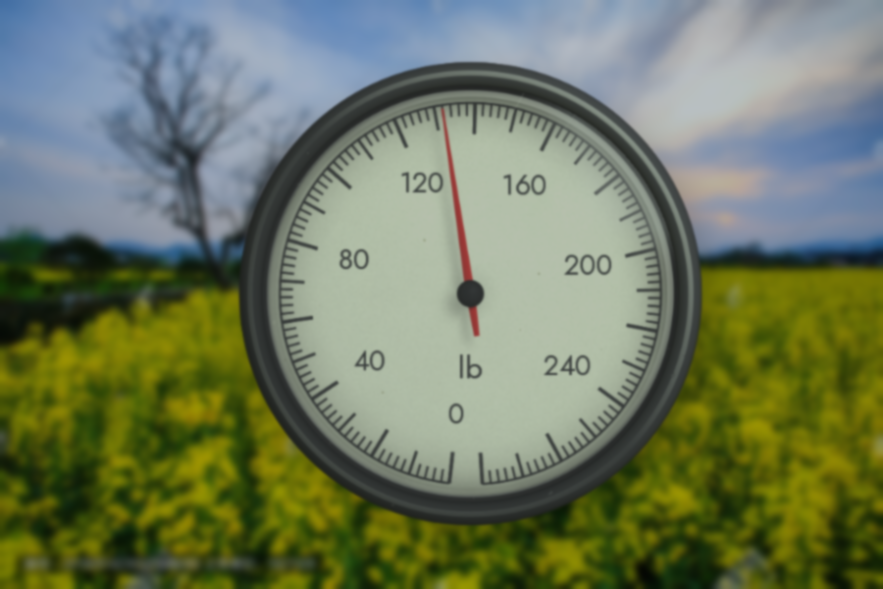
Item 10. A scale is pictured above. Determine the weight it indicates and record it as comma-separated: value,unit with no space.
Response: 132,lb
